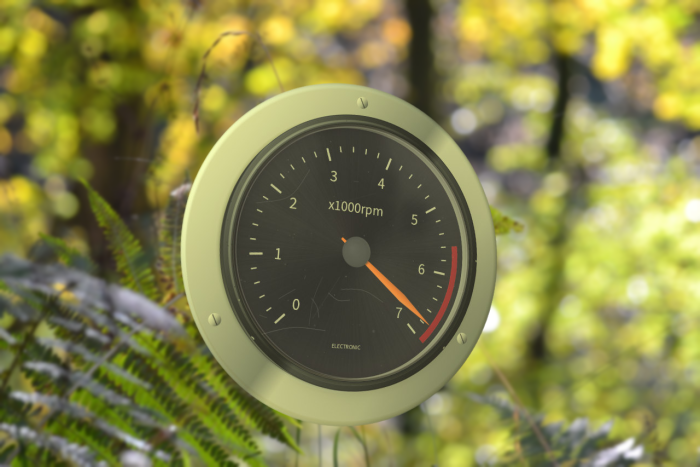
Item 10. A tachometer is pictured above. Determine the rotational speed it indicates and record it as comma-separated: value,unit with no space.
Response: 6800,rpm
